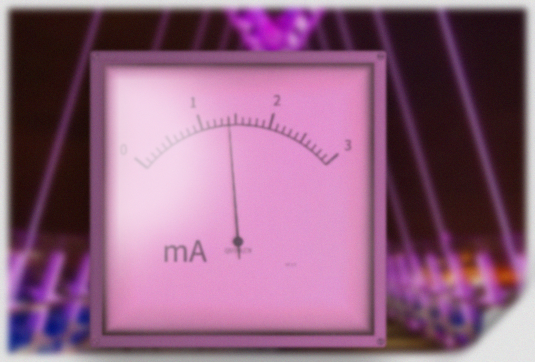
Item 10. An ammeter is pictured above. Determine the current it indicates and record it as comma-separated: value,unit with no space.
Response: 1.4,mA
